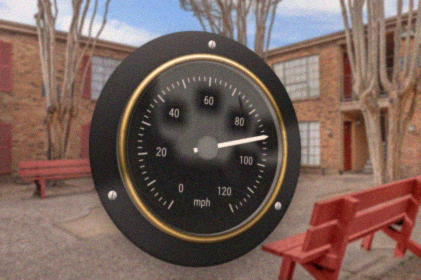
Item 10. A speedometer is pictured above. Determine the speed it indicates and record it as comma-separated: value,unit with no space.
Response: 90,mph
